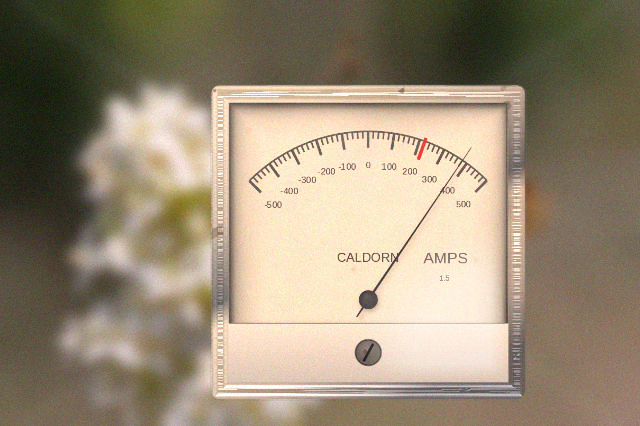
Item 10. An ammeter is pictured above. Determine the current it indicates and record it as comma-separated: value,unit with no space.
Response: 380,A
